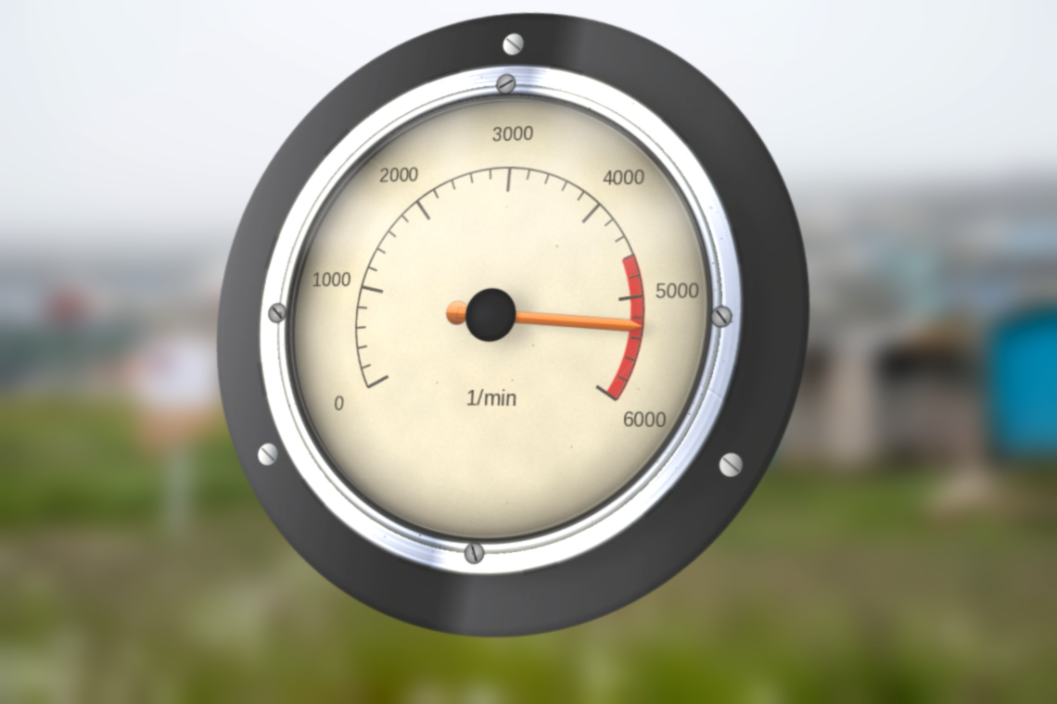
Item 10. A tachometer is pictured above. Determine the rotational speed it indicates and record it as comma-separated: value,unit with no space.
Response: 5300,rpm
